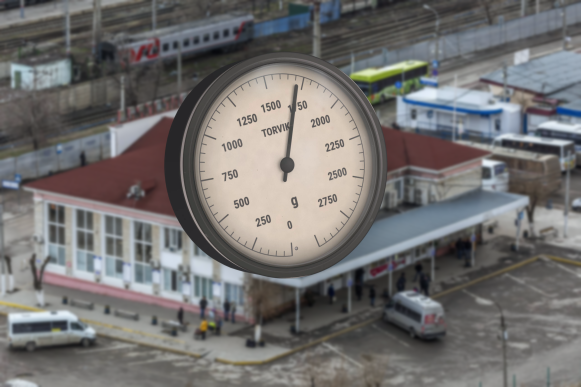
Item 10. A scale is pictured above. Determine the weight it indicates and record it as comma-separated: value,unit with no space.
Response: 1700,g
